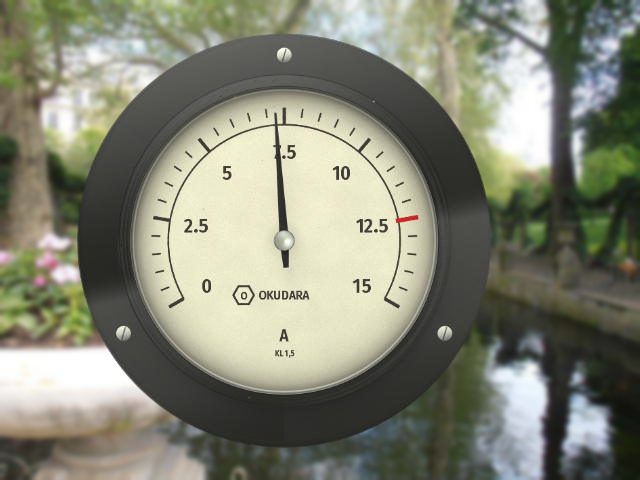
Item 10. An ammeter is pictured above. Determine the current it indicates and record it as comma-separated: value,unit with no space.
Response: 7.25,A
